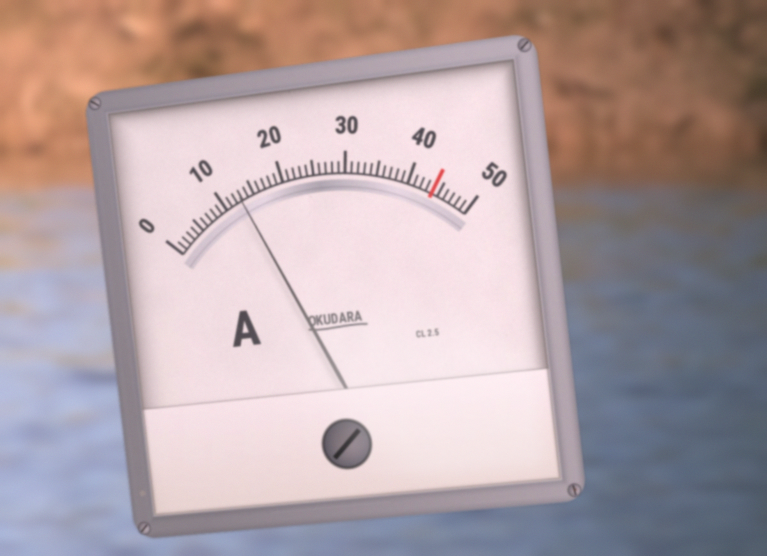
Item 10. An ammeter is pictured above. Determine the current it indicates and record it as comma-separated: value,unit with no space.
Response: 13,A
